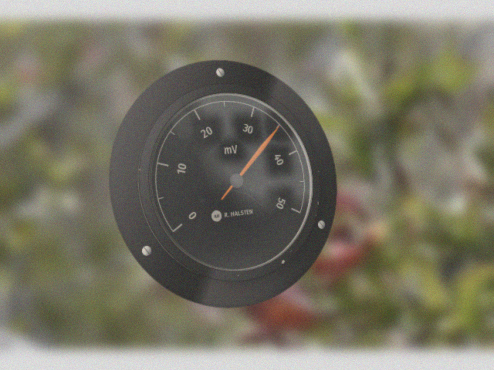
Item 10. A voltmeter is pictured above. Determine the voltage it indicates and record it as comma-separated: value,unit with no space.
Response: 35,mV
